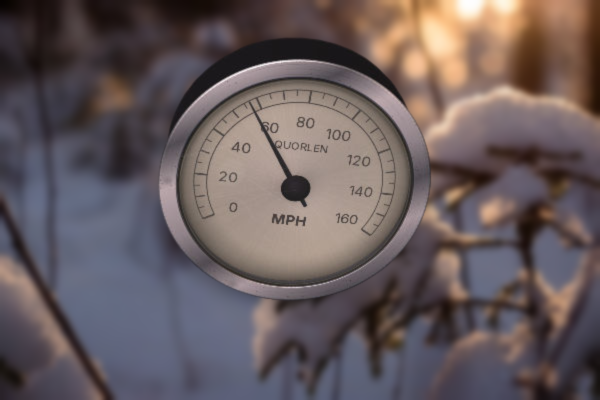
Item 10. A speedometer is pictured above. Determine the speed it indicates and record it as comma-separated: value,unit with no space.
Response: 57.5,mph
